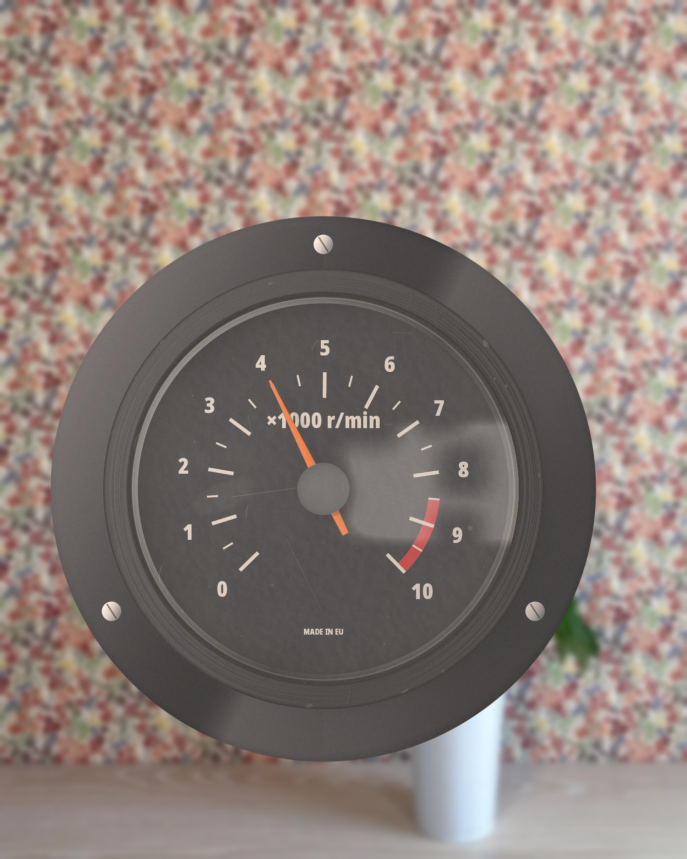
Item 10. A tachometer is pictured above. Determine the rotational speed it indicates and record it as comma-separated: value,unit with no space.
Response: 4000,rpm
